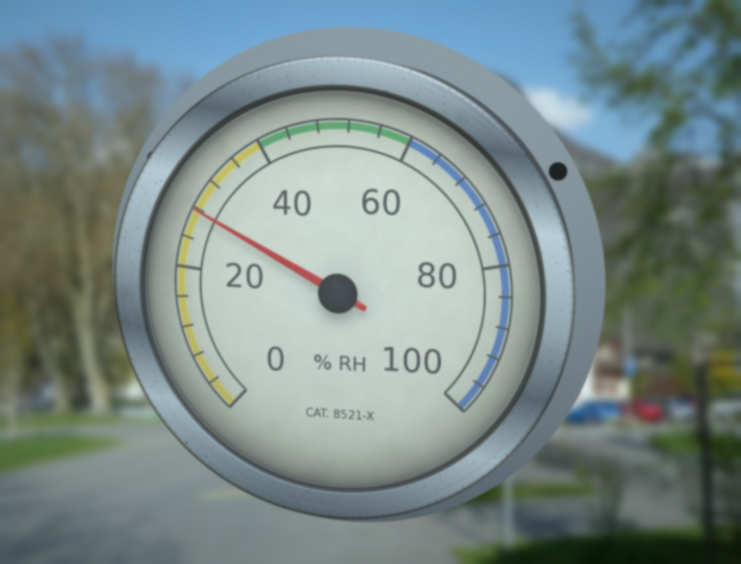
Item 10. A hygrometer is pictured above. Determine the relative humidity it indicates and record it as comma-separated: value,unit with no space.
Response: 28,%
